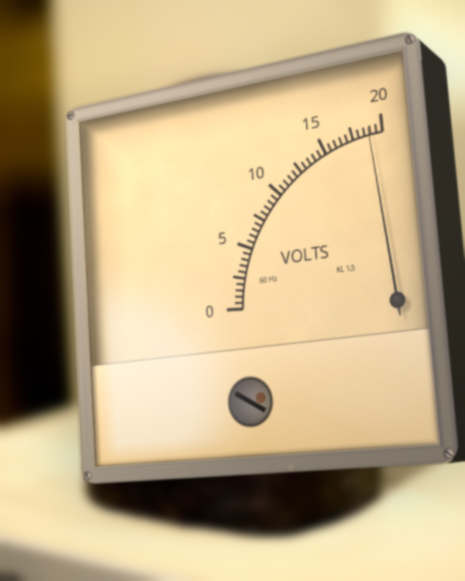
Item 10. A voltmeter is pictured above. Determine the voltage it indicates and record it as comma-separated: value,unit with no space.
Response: 19,V
